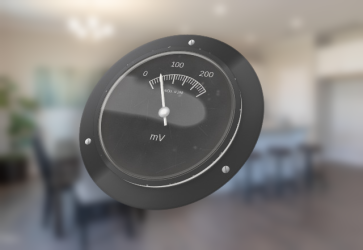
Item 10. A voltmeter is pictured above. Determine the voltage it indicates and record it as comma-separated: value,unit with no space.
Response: 50,mV
